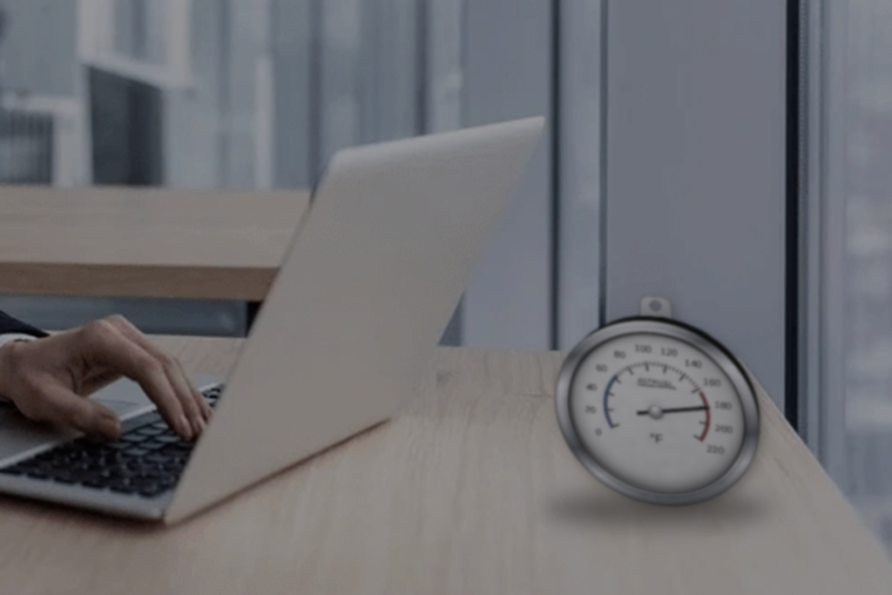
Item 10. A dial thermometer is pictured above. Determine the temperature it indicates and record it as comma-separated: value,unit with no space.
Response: 180,°F
